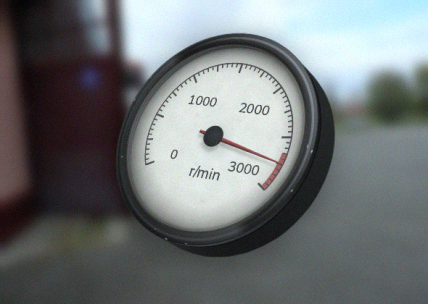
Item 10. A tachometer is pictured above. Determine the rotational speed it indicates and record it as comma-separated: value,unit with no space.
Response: 2750,rpm
